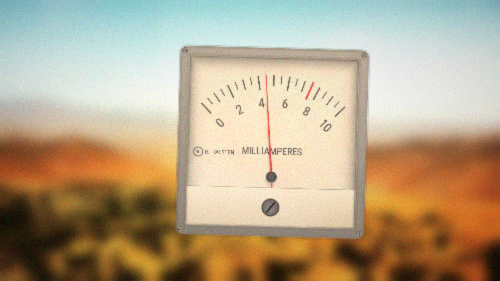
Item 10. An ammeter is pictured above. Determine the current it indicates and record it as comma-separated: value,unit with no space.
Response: 4.5,mA
